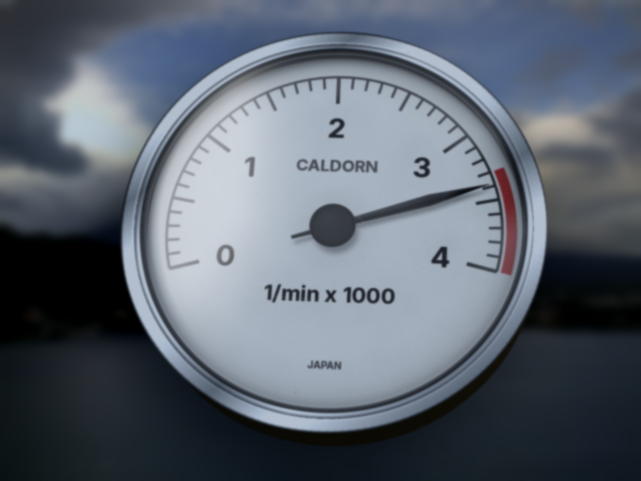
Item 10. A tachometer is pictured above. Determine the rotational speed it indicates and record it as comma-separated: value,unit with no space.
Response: 3400,rpm
